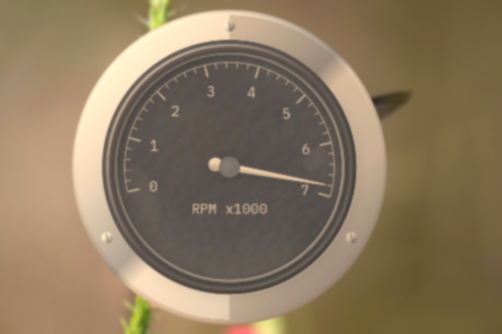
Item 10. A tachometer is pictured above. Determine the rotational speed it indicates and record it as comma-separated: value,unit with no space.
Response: 6800,rpm
